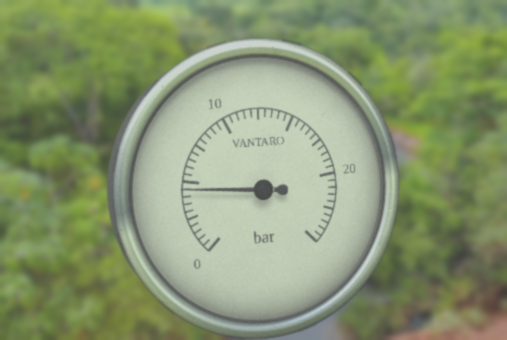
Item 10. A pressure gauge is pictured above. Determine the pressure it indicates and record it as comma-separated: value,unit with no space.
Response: 4.5,bar
